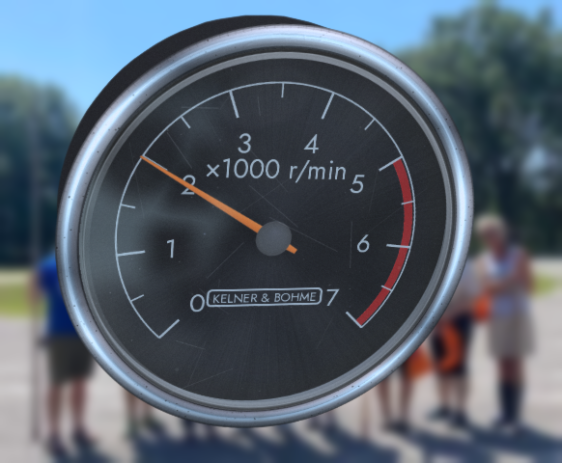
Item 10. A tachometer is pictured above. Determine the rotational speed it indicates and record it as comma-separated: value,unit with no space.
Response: 2000,rpm
